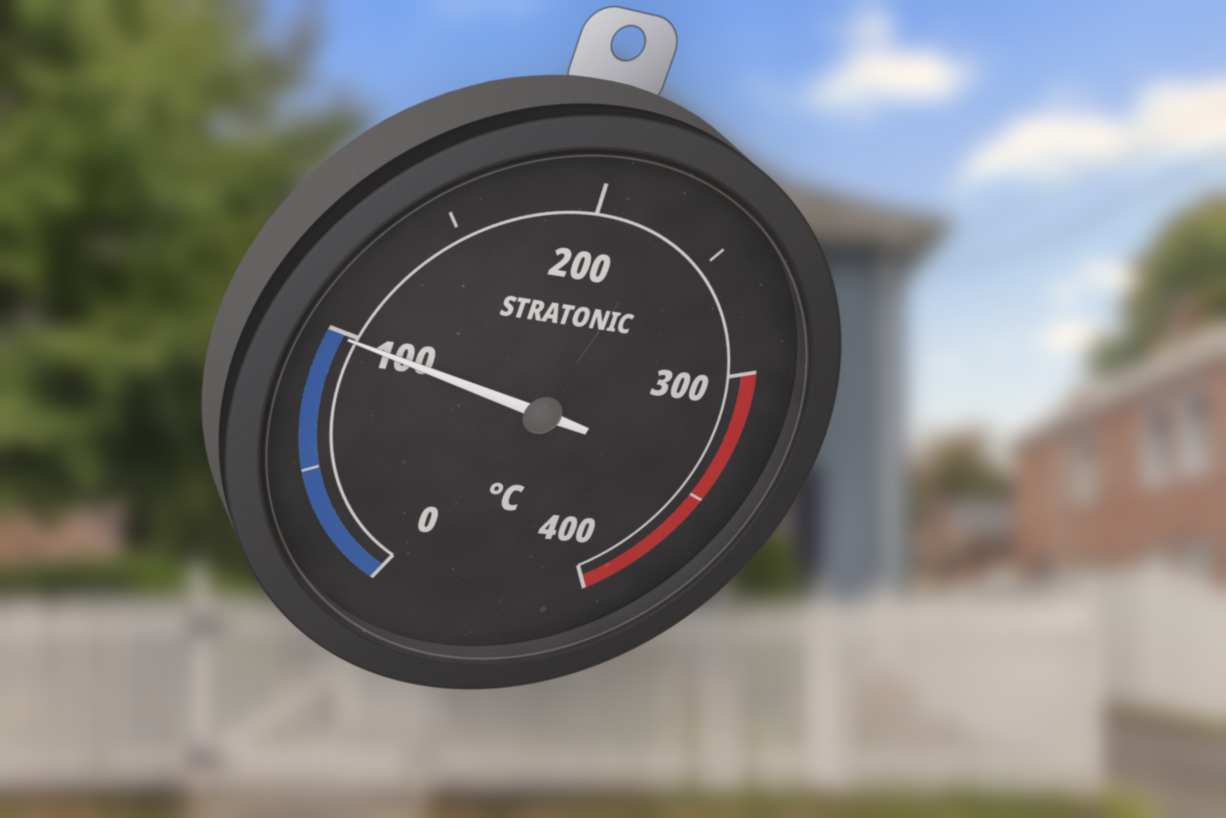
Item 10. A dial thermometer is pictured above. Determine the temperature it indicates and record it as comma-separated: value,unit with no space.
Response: 100,°C
